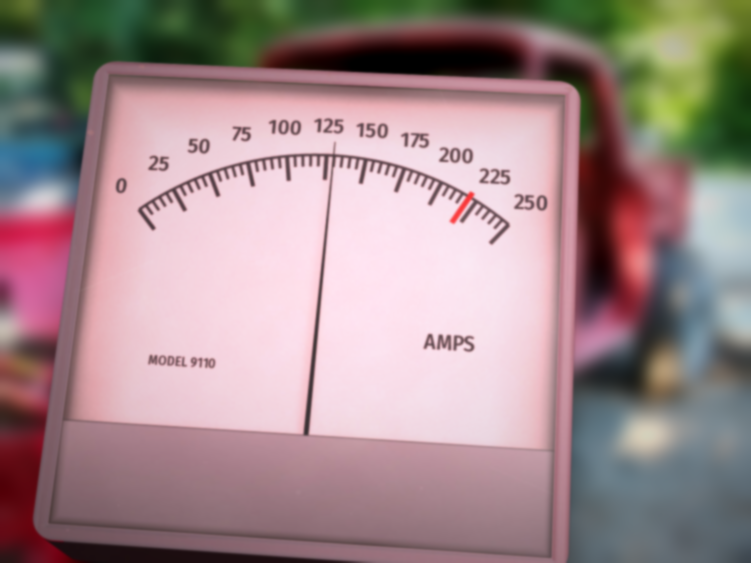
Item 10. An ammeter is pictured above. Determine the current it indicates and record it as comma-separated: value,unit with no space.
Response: 130,A
